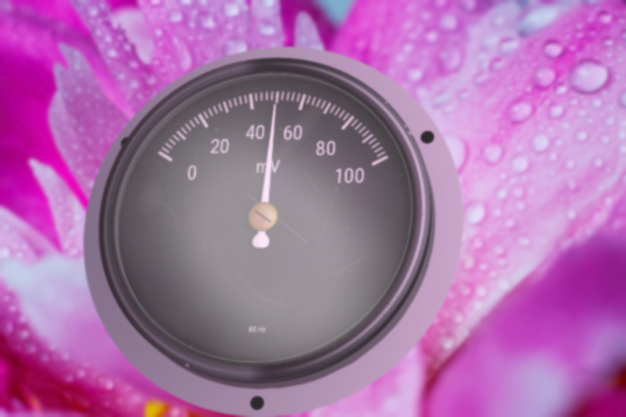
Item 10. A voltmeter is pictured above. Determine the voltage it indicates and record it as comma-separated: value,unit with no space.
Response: 50,mV
